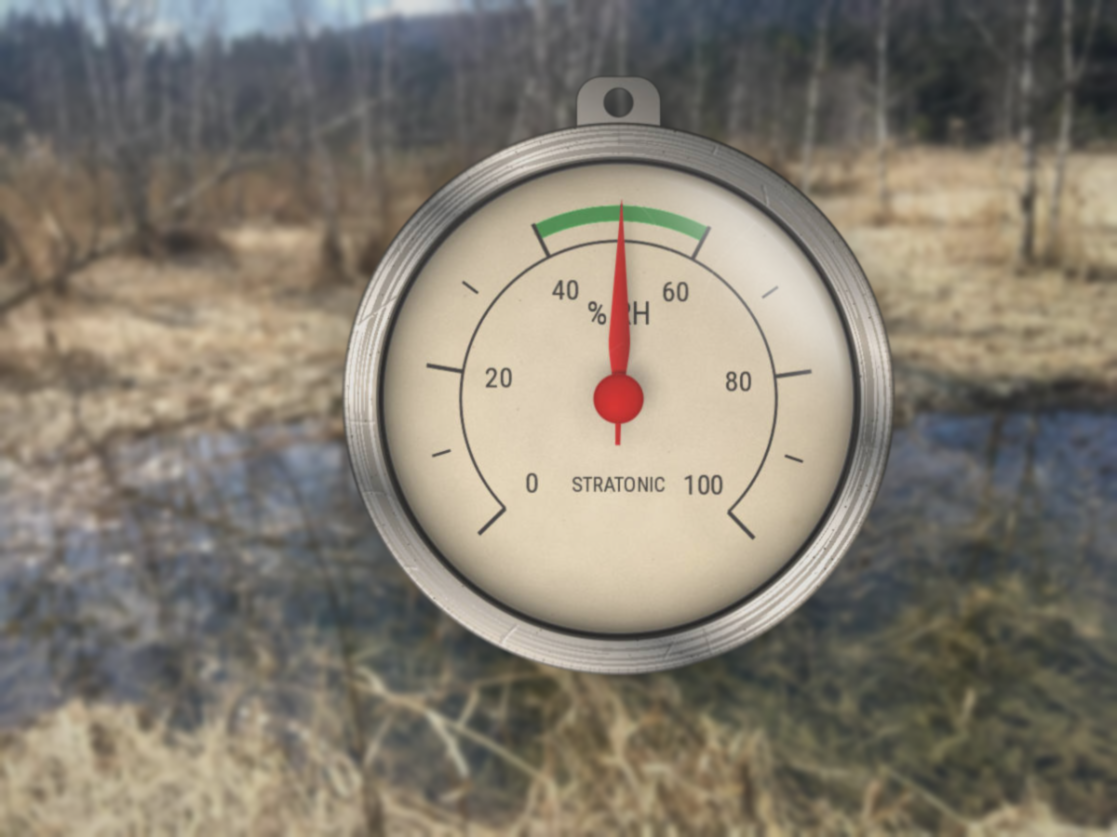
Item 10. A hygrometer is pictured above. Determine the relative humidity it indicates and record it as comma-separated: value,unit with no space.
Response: 50,%
